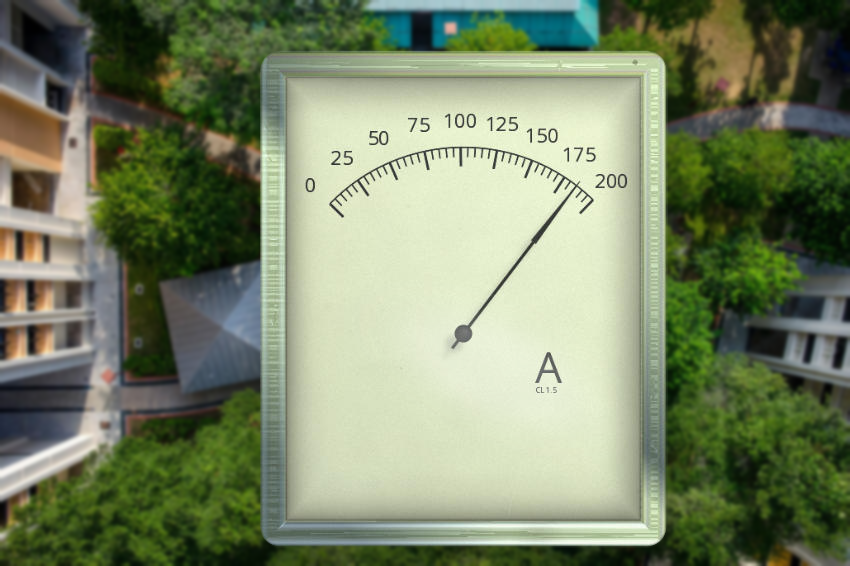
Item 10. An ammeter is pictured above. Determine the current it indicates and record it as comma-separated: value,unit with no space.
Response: 185,A
